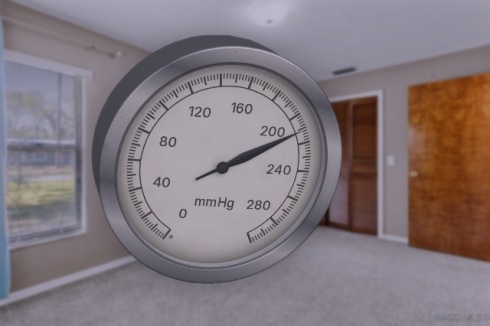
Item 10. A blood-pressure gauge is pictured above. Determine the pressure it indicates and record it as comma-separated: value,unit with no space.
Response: 210,mmHg
